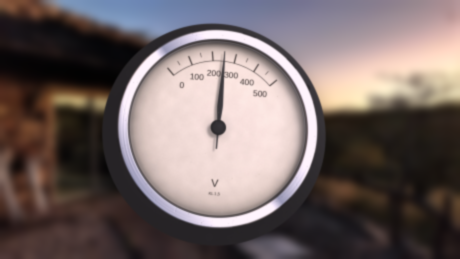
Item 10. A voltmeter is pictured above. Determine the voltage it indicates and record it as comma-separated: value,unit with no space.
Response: 250,V
